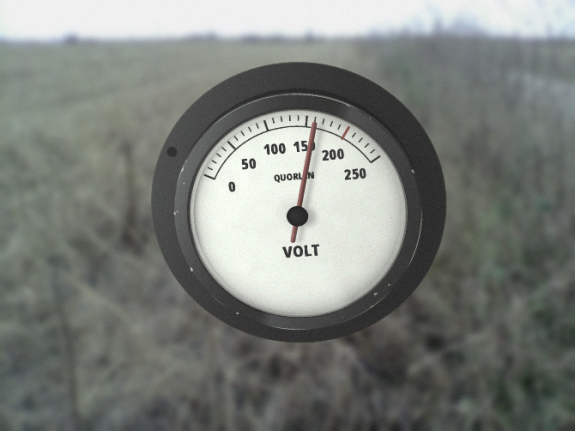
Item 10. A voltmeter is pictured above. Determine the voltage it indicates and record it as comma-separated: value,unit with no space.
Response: 160,V
